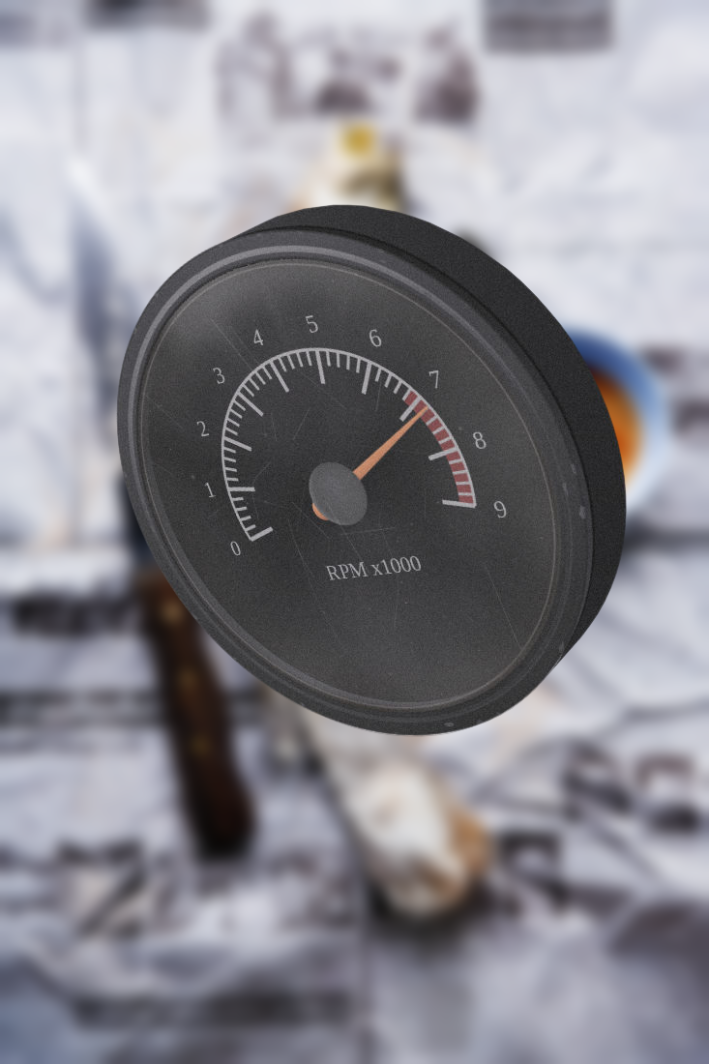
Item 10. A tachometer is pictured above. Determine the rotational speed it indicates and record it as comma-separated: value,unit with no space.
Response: 7200,rpm
